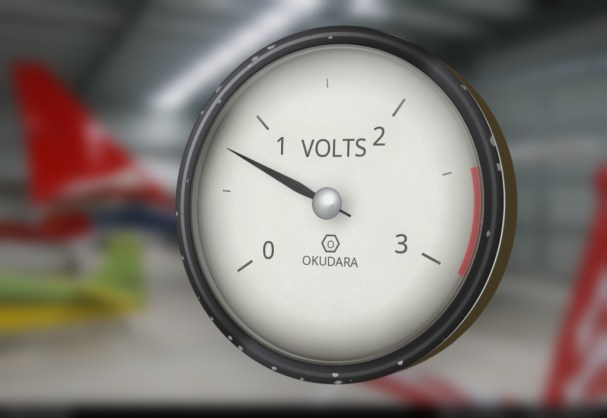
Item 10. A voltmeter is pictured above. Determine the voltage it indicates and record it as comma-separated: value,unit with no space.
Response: 0.75,V
